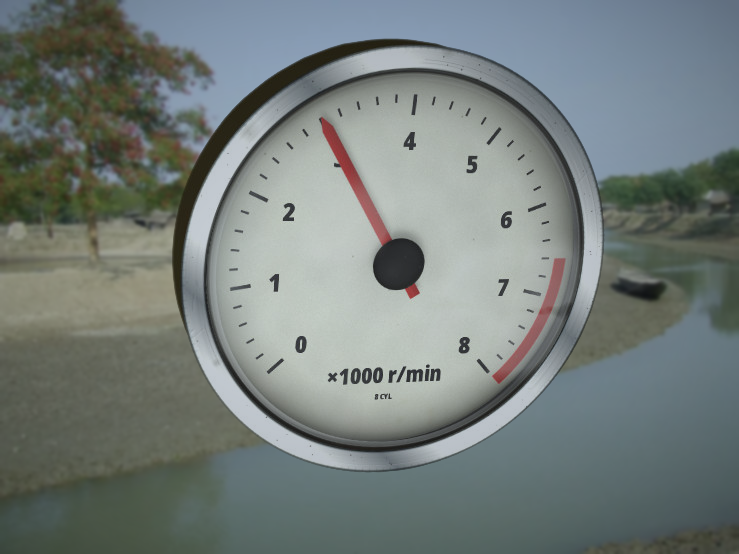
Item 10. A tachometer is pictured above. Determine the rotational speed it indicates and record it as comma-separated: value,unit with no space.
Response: 3000,rpm
